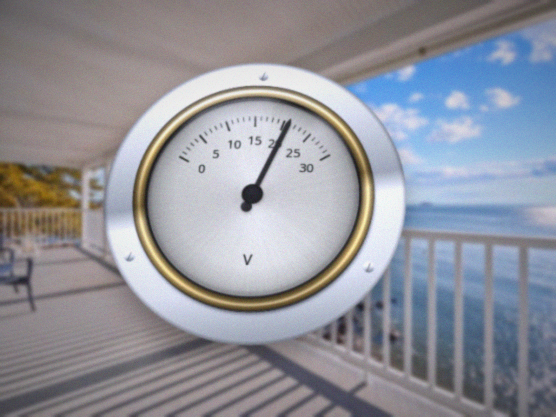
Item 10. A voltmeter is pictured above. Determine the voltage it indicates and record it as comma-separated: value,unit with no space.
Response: 21,V
